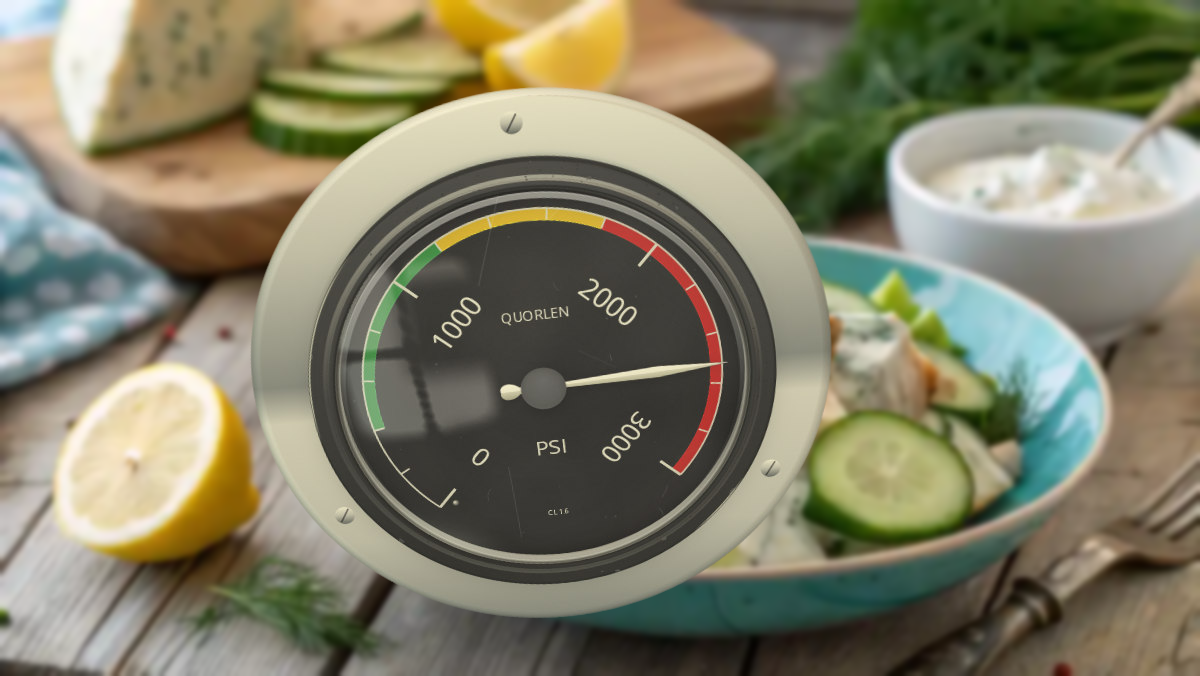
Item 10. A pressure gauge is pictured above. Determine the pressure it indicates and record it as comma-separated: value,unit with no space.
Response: 2500,psi
